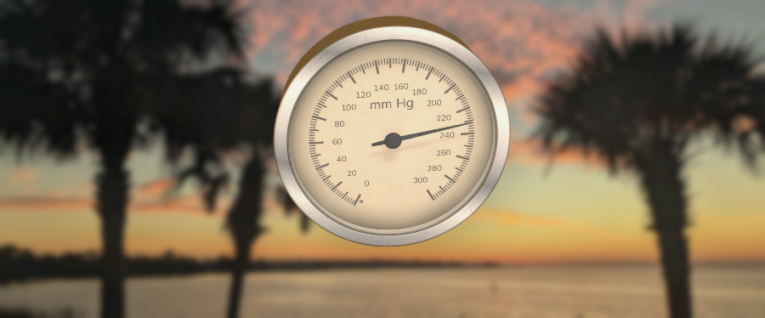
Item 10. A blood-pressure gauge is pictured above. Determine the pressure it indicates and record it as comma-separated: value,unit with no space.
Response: 230,mmHg
